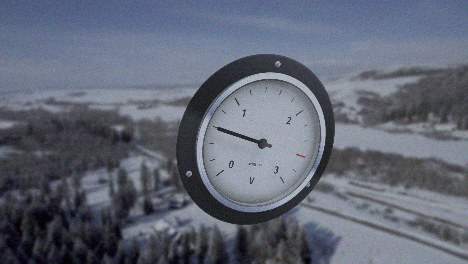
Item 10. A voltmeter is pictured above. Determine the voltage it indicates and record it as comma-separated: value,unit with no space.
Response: 0.6,V
